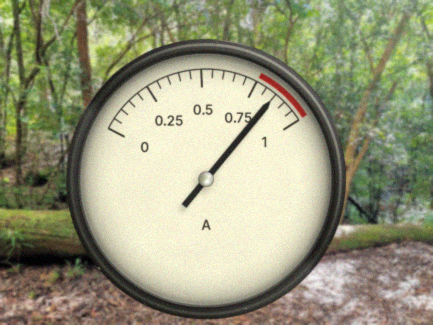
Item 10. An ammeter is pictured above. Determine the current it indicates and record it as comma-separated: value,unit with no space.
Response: 0.85,A
